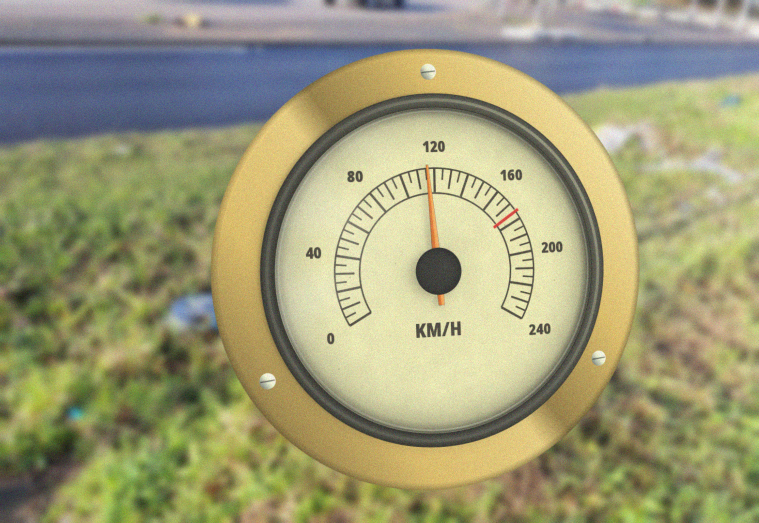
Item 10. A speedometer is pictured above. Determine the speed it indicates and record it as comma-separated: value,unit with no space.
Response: 115,km/h
